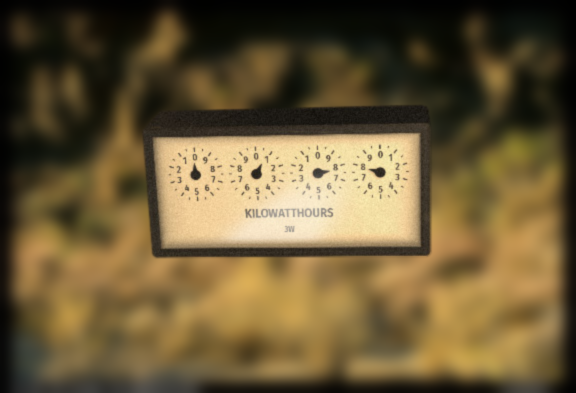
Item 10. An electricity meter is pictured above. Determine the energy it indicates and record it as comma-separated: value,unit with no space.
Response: 78,kWh
